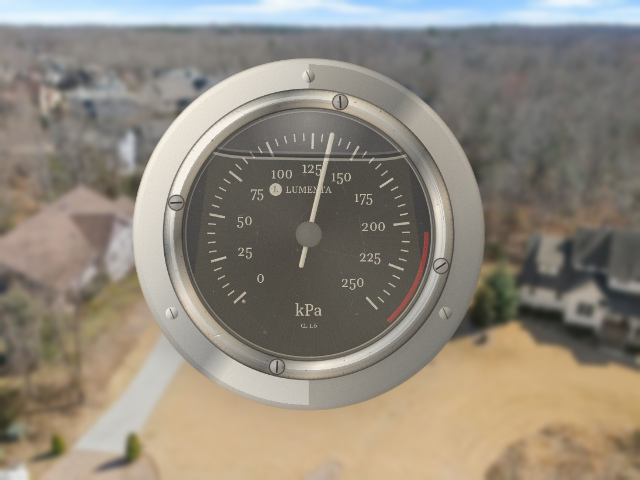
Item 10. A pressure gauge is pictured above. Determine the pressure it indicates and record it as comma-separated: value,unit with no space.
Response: 135,kPa
